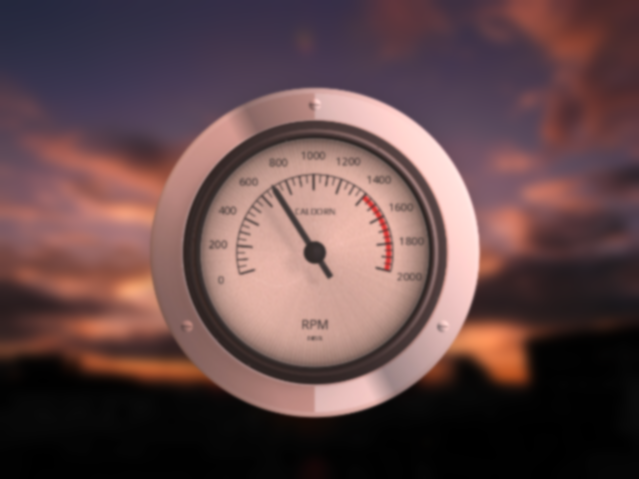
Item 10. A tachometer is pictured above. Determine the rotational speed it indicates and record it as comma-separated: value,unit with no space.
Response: 700,rpm
